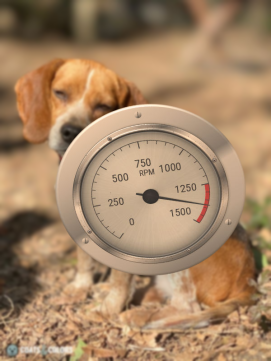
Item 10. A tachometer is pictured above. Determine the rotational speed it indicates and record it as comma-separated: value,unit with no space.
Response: 1375,rpm
